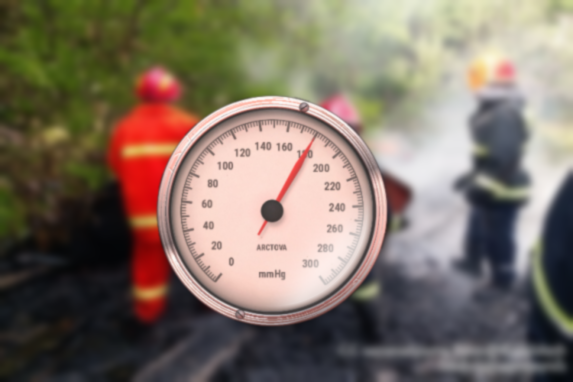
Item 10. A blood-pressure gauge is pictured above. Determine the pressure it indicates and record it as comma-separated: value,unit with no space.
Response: 180,mmHg
